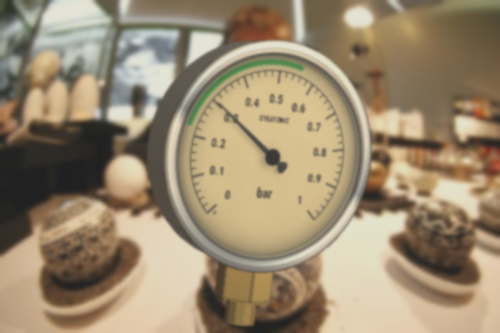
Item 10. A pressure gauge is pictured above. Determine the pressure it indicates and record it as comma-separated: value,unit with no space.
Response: 0.3,bar
